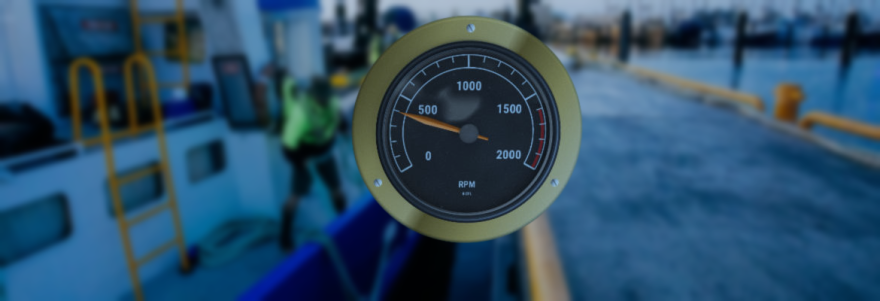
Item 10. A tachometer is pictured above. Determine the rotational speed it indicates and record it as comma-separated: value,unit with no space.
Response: 400,rpm
